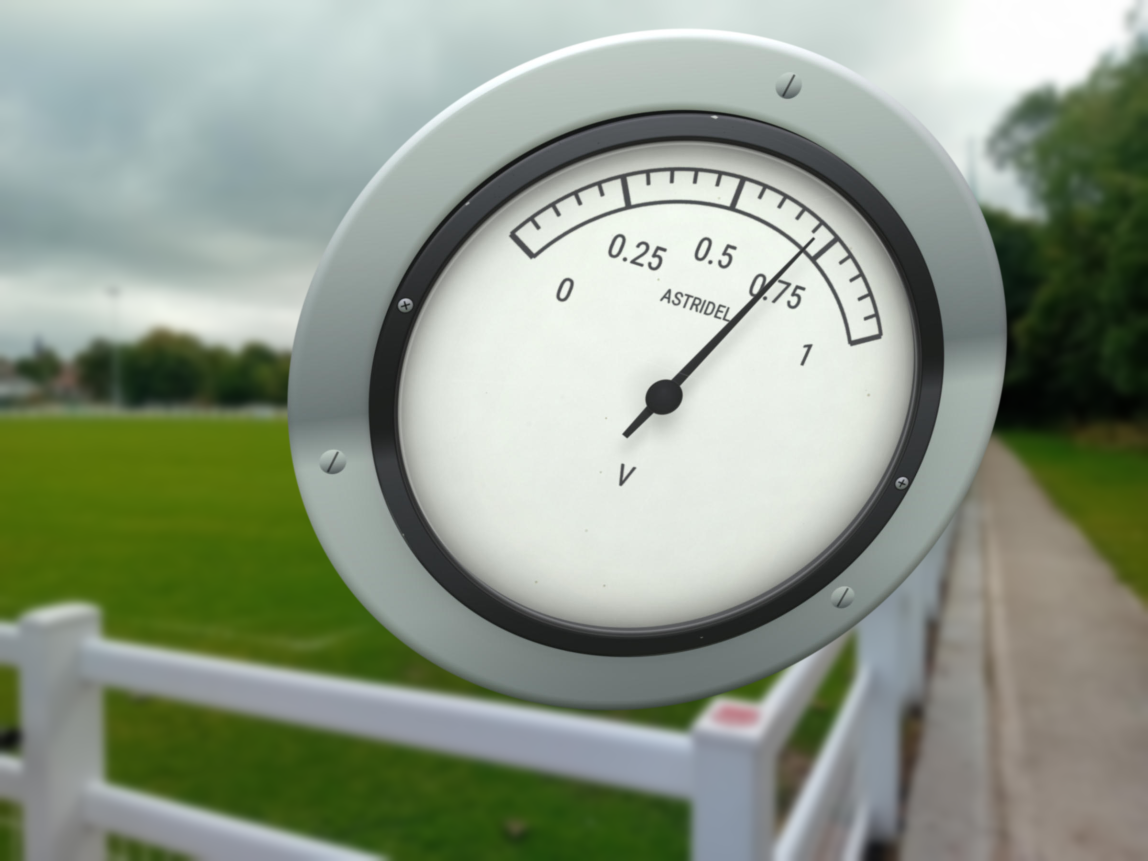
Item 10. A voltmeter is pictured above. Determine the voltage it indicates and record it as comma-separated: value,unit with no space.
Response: 0.7,V
